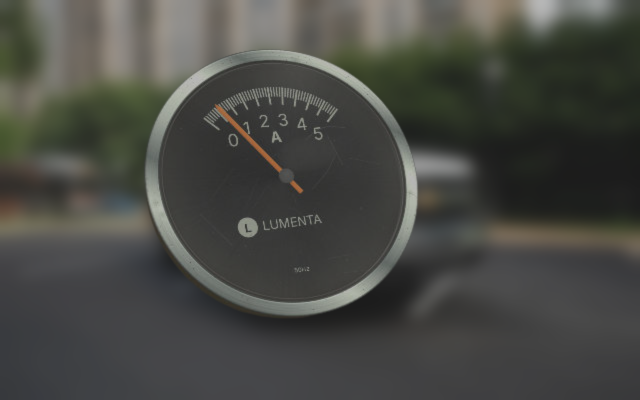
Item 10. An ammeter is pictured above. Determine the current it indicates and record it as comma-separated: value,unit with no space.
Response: 0.5,A
